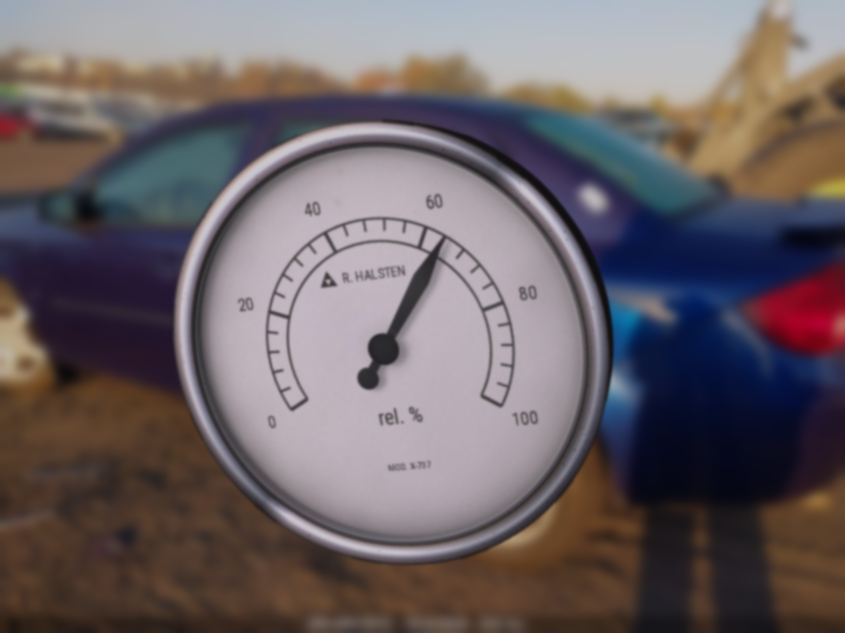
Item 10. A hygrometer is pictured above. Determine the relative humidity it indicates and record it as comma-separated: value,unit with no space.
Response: 64,%
